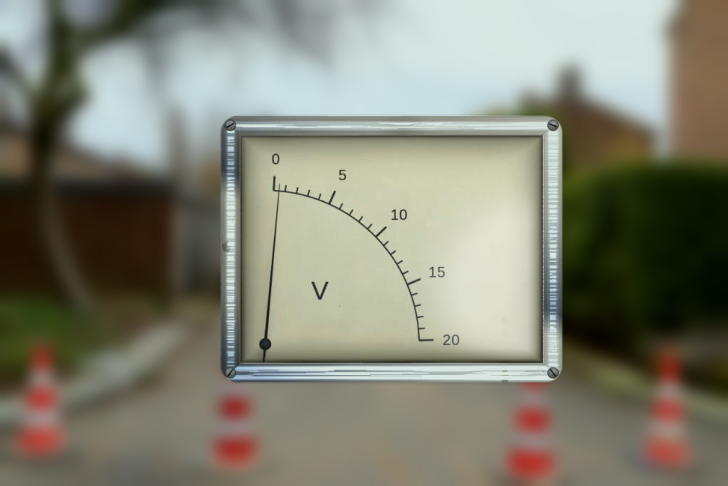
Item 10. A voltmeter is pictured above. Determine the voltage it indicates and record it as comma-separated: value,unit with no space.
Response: 0.5,V
